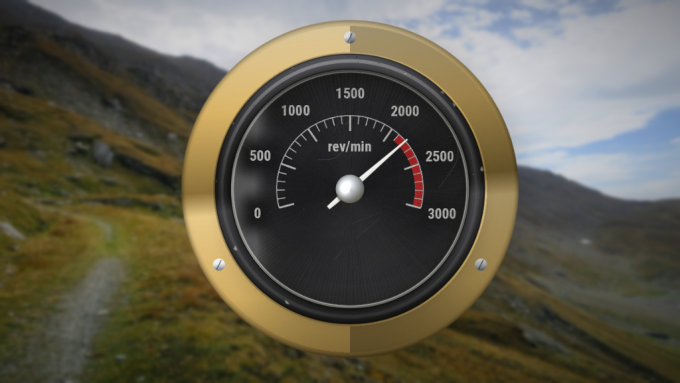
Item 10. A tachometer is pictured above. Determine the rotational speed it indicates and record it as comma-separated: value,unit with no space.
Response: 2200,rpm
